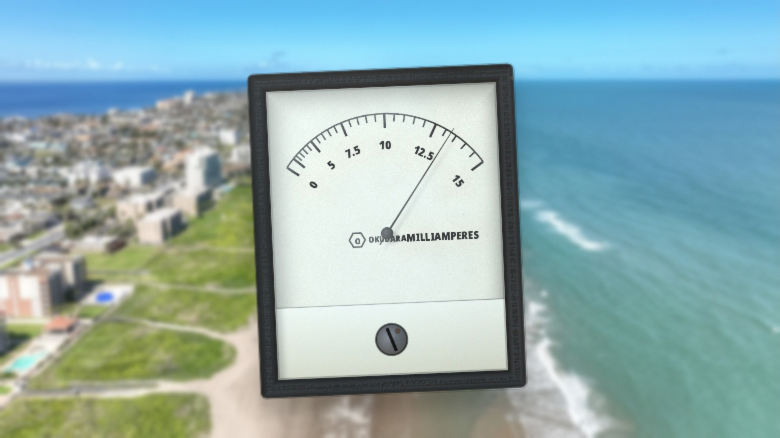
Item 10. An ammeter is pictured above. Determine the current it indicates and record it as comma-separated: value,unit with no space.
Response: 13.25,mA
